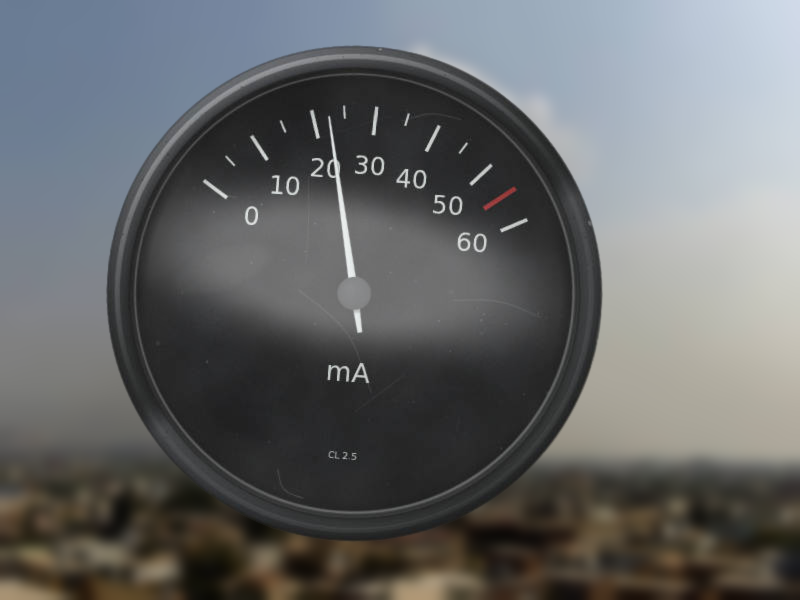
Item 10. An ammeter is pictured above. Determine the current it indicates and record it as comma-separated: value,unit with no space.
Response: 22.5,mA
